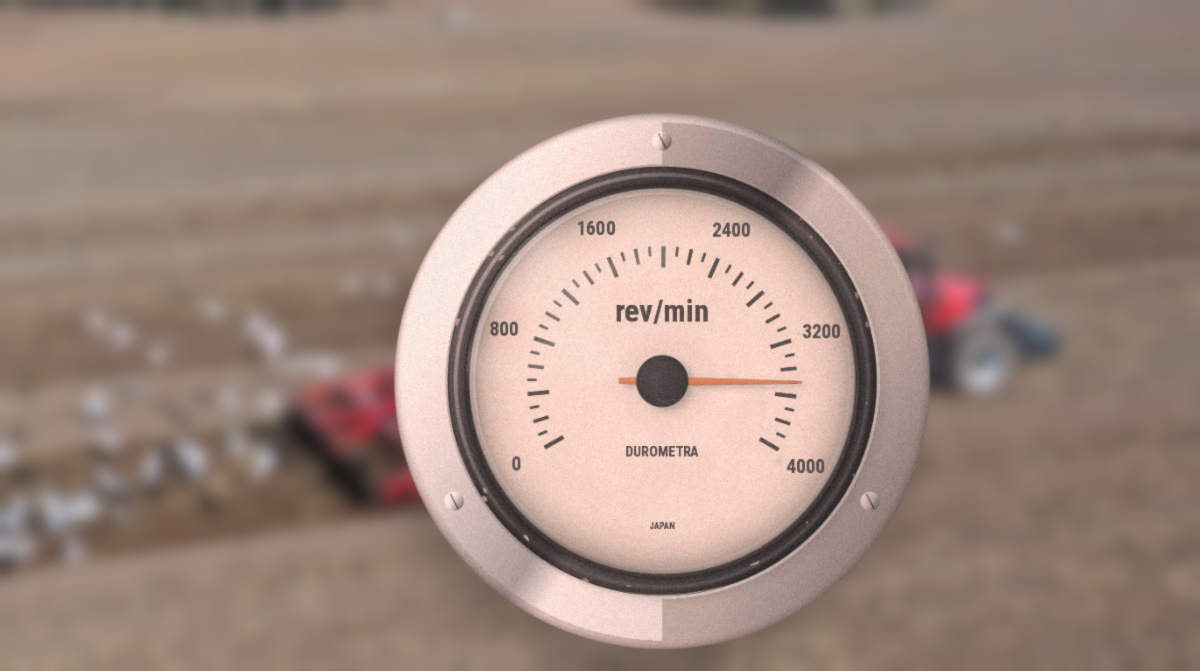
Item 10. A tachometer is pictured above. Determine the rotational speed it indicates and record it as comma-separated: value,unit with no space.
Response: 3500,rpm
